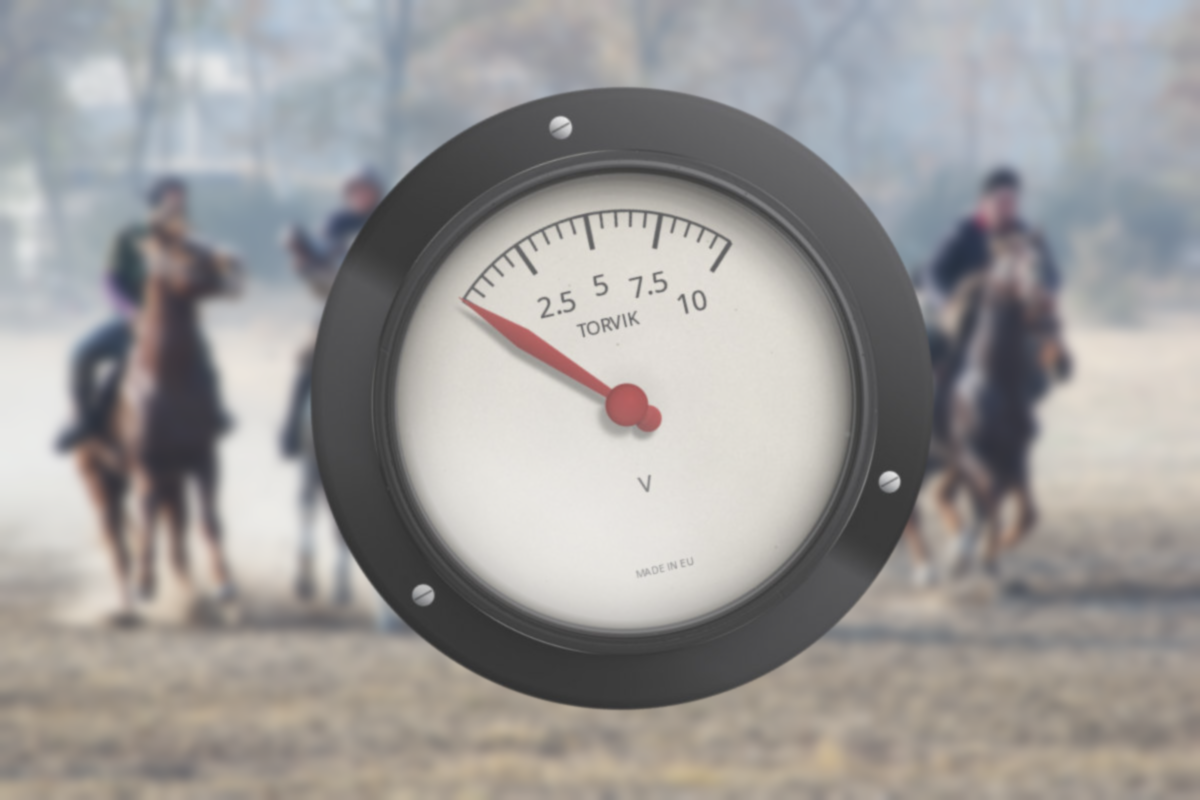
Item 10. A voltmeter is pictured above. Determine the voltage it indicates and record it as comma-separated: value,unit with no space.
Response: 0,V
